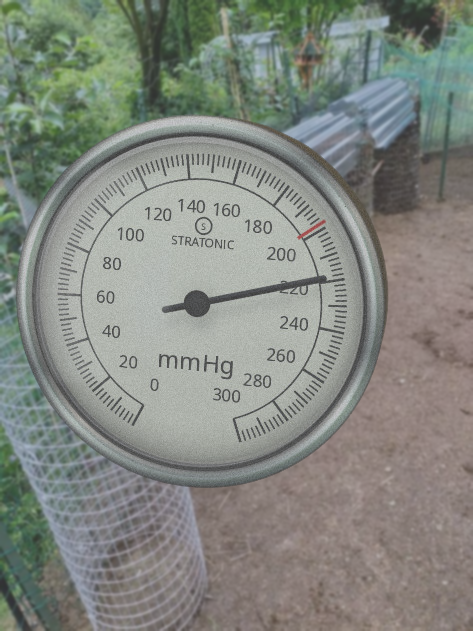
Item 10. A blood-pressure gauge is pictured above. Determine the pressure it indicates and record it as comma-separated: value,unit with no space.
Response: 218,mmHg
